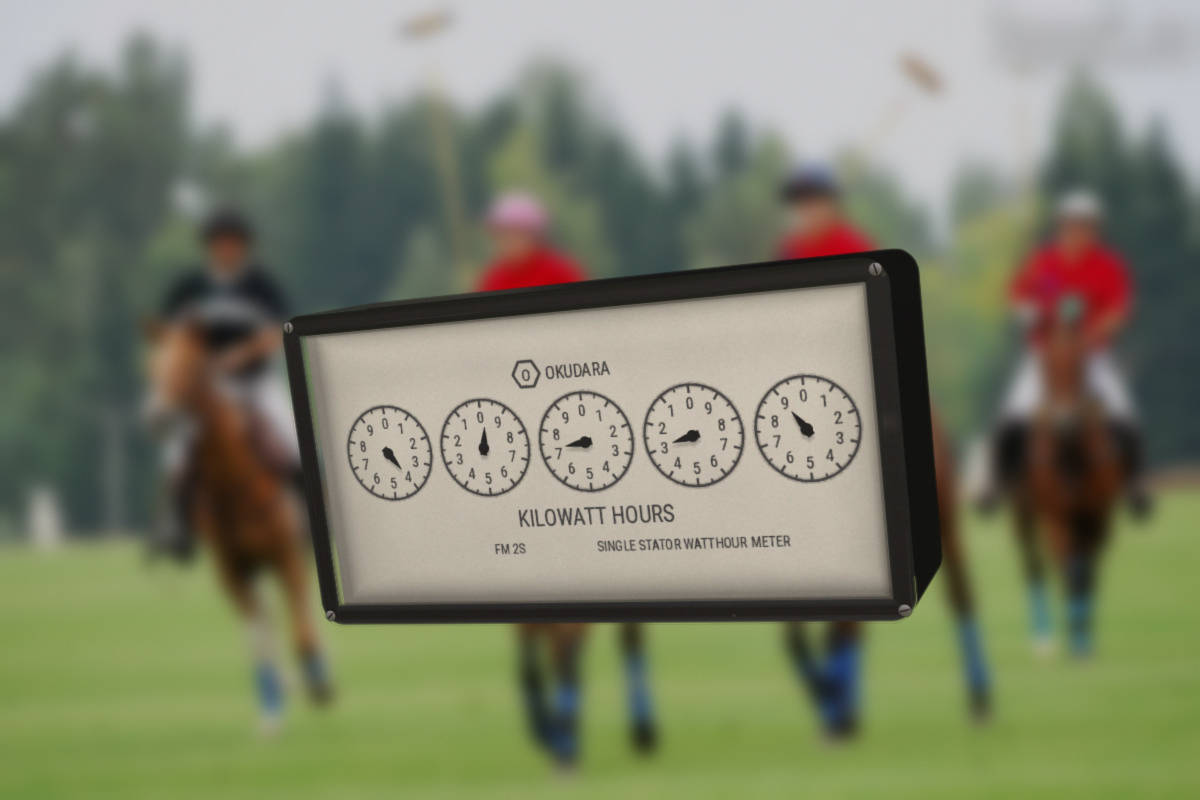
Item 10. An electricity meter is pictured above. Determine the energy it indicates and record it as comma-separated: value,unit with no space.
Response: 39729,kWh
